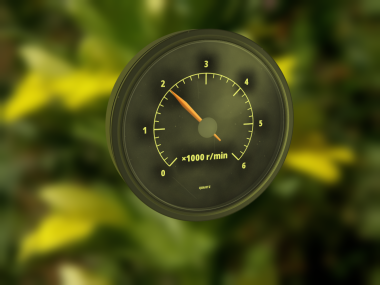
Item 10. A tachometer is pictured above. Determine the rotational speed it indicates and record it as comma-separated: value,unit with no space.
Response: 2000,rpm
